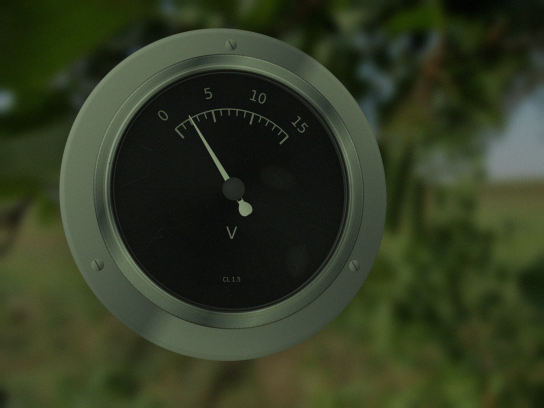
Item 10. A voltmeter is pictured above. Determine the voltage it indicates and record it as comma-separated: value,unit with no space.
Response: 2,V
